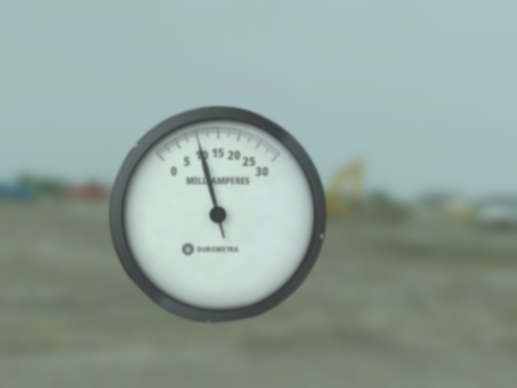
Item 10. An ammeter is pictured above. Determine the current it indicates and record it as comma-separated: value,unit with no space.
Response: 10,mA
